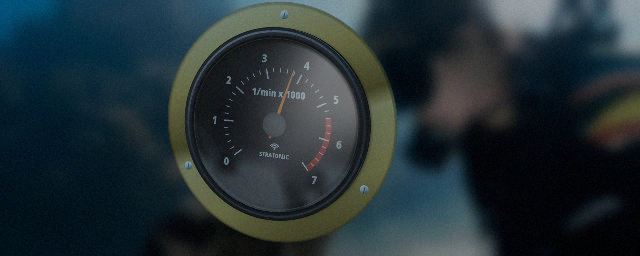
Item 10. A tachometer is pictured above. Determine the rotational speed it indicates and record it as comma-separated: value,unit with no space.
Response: 3800,rpm
